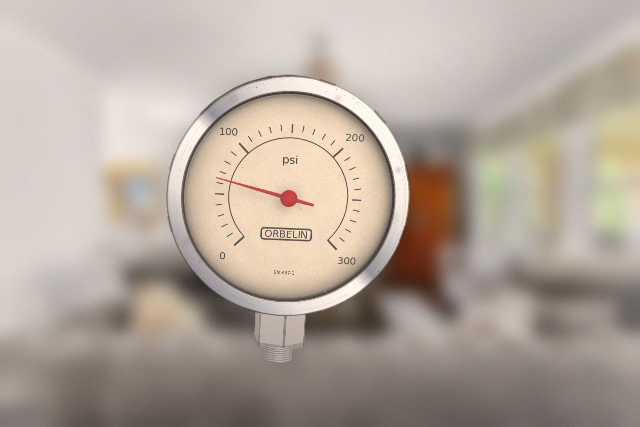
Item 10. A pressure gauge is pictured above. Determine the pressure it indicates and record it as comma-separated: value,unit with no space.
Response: 65,psi
